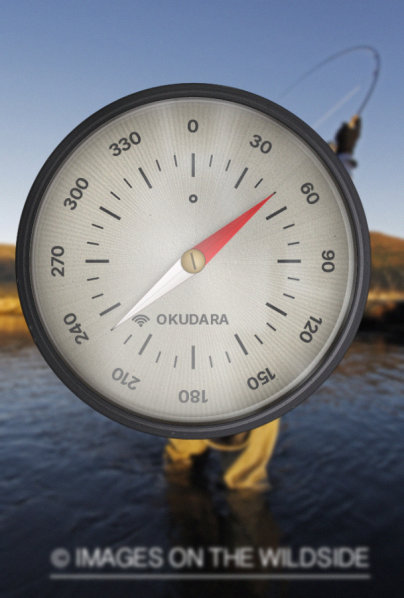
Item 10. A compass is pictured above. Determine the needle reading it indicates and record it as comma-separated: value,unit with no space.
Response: 50,°
